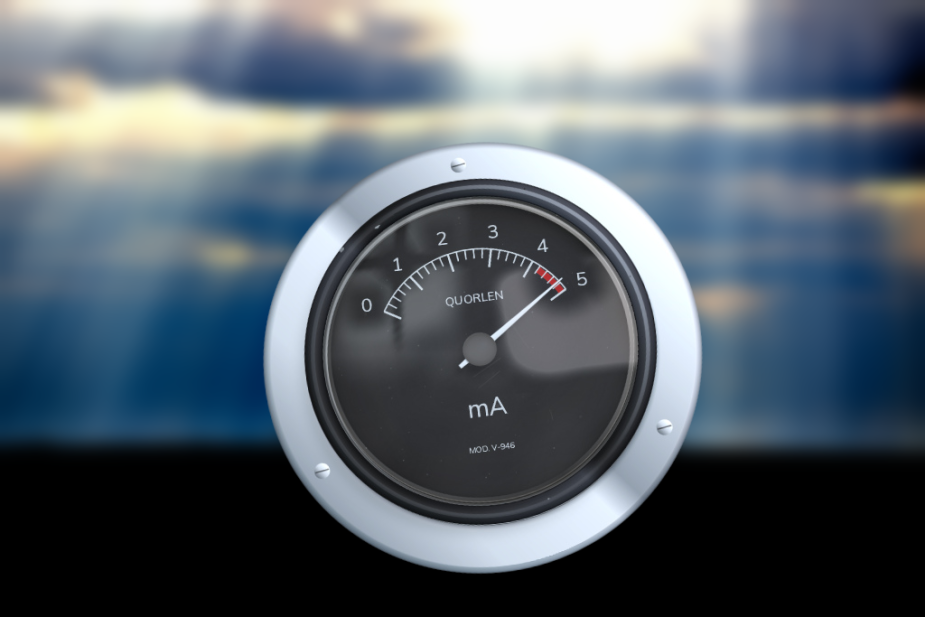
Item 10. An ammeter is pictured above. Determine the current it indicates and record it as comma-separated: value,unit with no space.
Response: 4.8,mA
